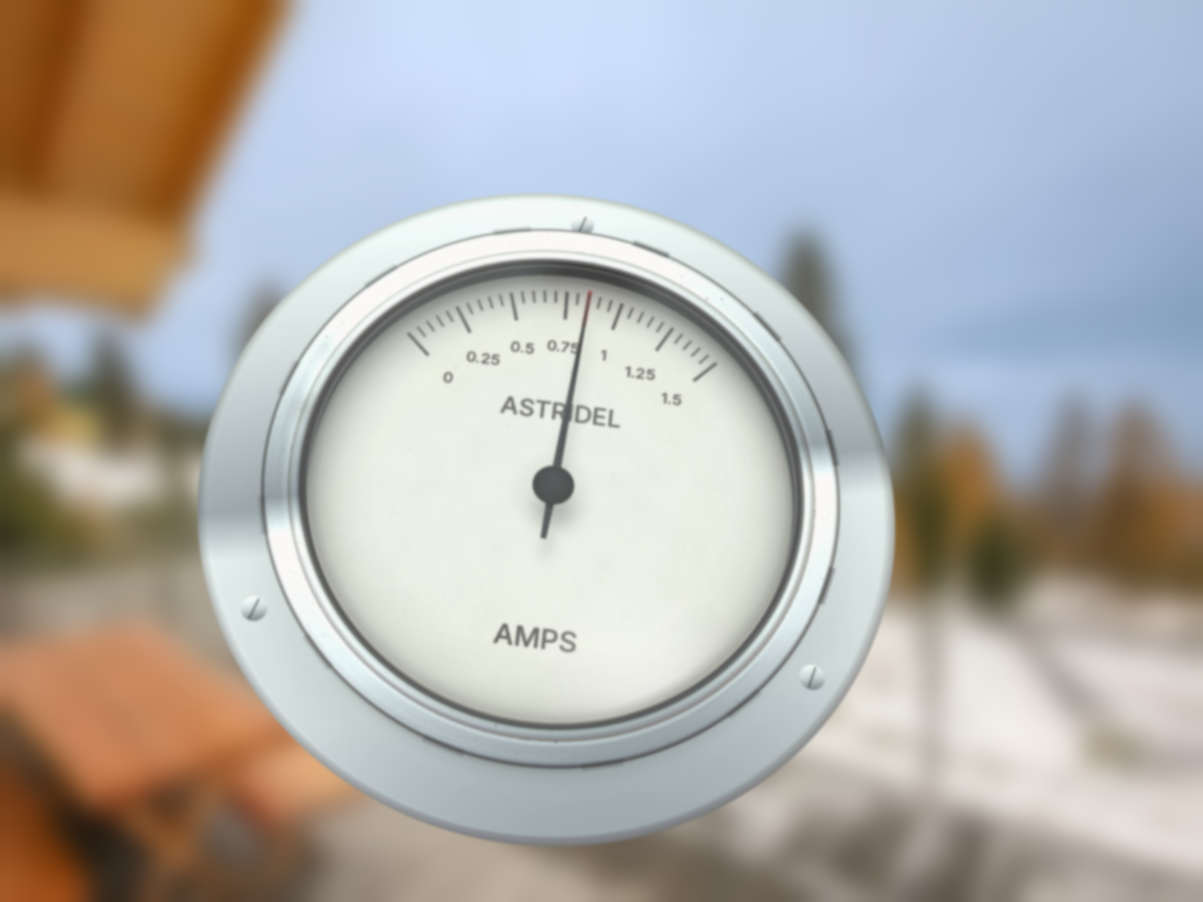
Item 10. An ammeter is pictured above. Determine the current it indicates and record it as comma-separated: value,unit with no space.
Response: 0.85,A
